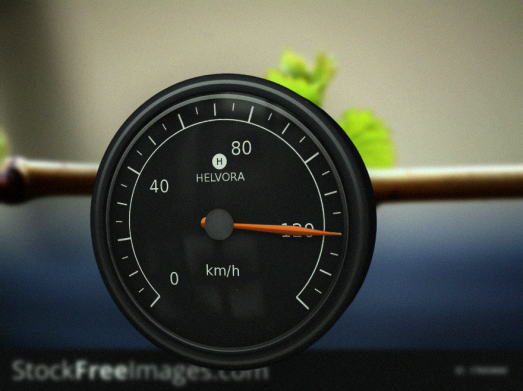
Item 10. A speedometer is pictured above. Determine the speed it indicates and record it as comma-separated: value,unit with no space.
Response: 120,km/h
